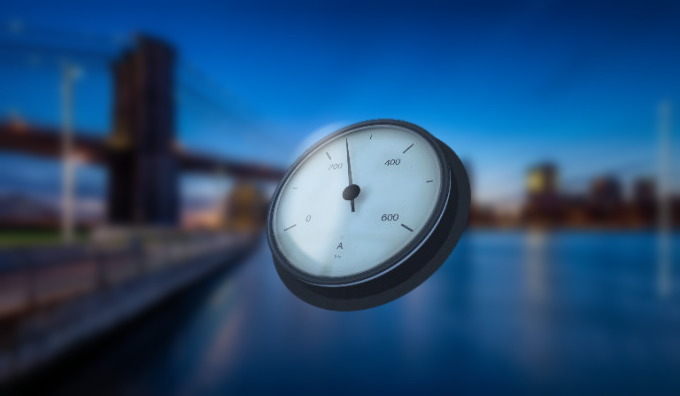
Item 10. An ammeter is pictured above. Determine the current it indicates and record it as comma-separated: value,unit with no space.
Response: 250,A
